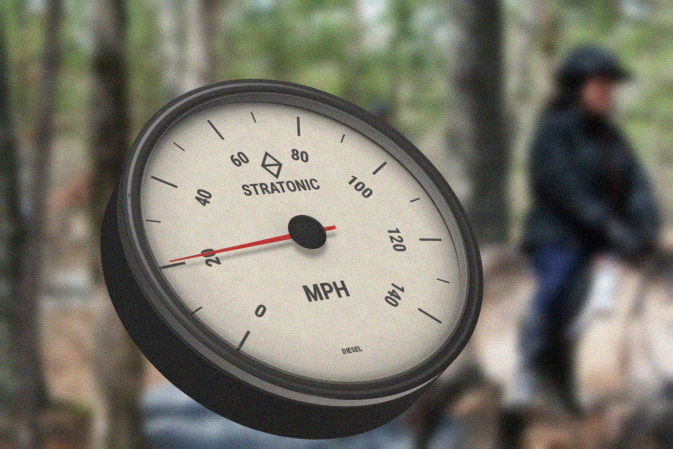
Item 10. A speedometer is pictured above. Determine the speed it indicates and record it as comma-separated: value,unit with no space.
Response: 20,mph
